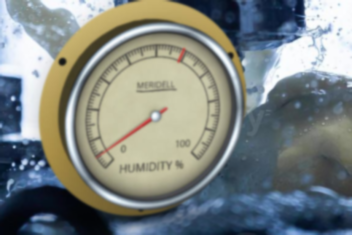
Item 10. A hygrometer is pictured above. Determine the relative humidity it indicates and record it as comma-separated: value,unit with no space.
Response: 5,%
